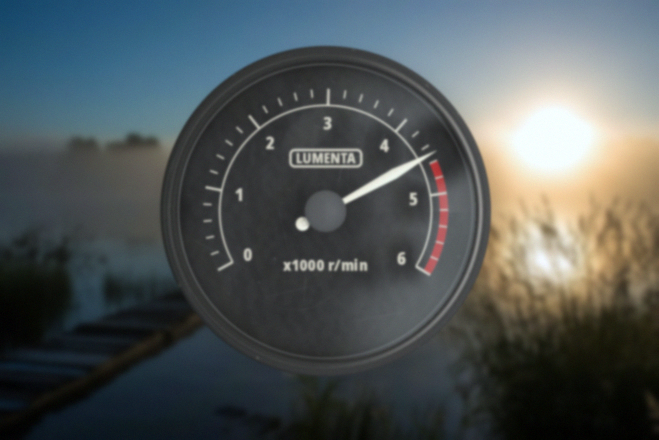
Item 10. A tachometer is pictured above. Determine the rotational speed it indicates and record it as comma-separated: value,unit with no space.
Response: 4500,rpm
